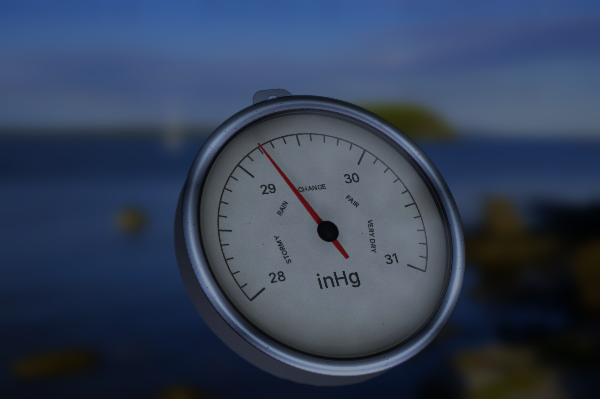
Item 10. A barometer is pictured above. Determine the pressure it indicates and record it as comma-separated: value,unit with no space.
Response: 29.2,inHg
